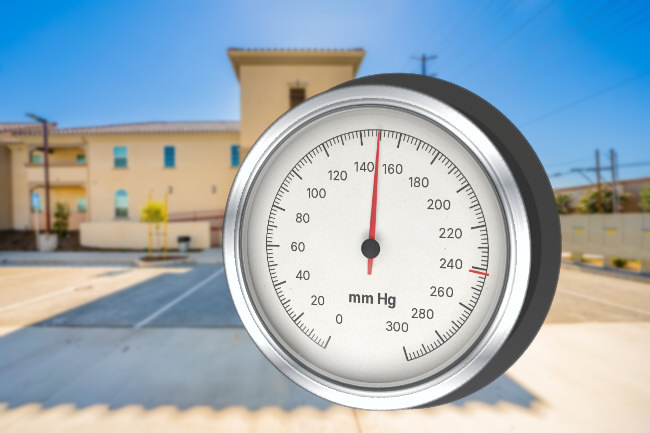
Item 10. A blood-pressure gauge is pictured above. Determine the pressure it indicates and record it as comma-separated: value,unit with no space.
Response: 150,mmHg
